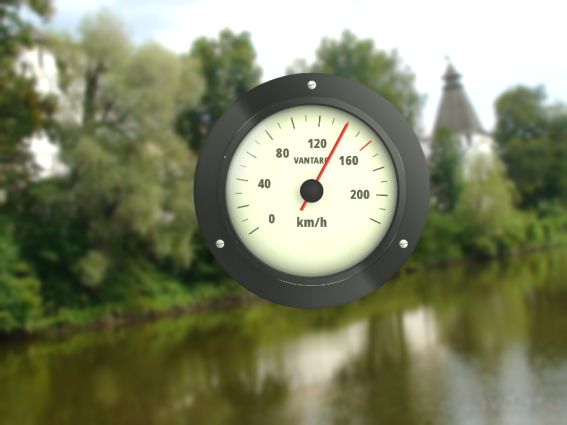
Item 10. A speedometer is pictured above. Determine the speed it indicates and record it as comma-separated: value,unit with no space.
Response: 140,km/h
